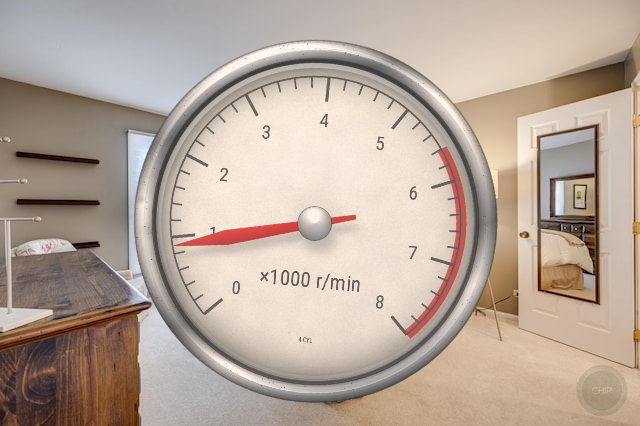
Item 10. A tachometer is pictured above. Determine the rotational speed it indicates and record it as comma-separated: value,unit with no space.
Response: 900,rpm
